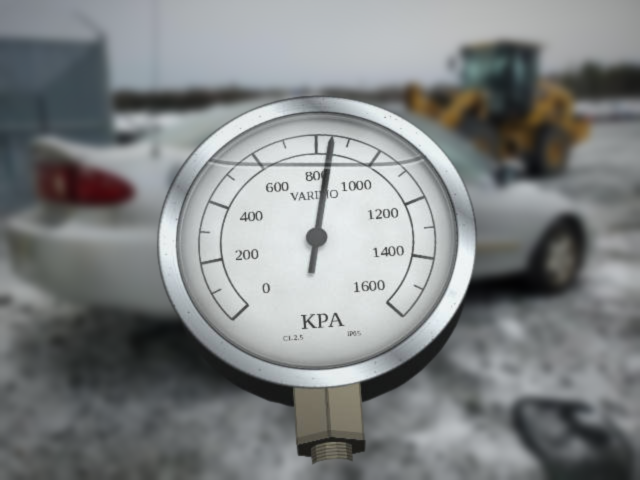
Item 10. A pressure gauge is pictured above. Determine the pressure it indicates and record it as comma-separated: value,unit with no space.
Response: 850,kPa
